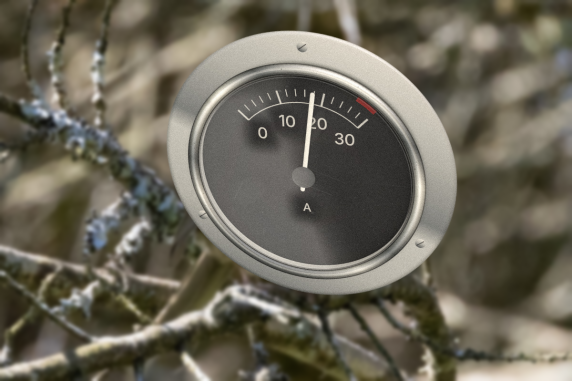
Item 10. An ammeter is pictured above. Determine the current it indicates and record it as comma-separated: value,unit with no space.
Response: 18,A
